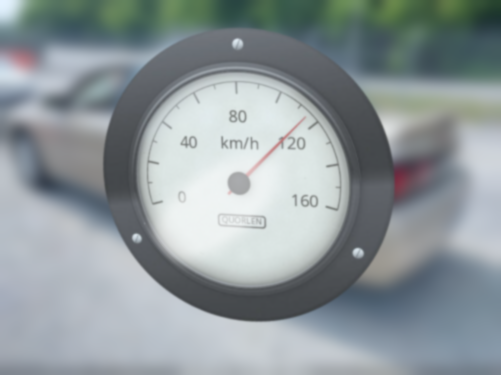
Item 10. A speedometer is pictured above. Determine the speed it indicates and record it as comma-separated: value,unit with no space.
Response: 115,km/h
